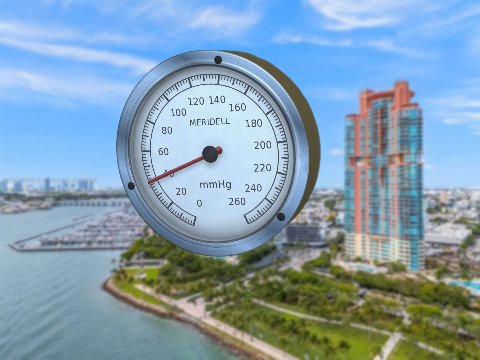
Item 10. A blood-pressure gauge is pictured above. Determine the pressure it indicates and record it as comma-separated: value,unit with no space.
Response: 40,mmHg
